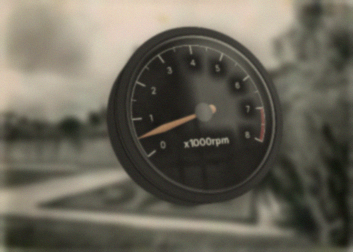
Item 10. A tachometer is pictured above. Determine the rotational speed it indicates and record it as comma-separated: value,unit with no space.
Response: 500,rpm
